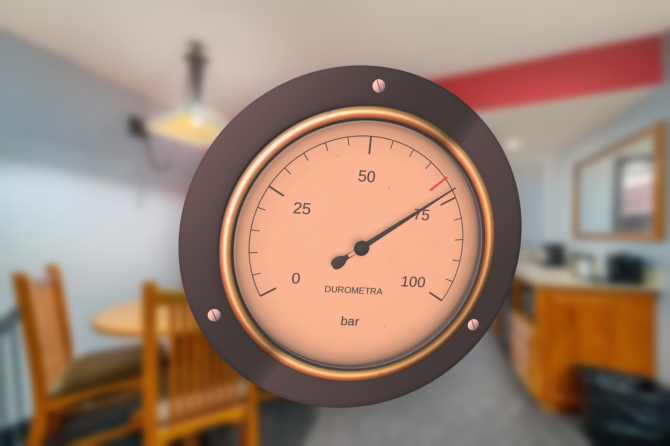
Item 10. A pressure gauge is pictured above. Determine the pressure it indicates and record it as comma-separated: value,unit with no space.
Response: 72.5,bar
